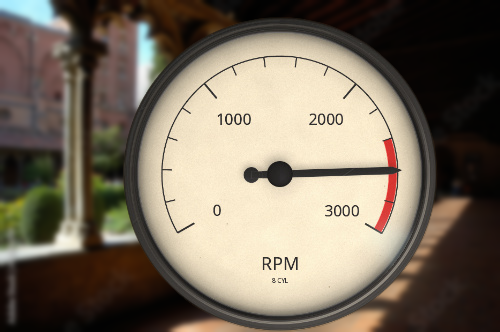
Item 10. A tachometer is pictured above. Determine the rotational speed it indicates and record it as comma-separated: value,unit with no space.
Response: 2600,rpm
